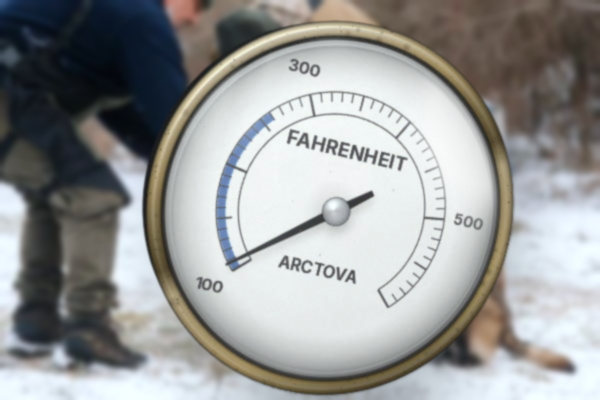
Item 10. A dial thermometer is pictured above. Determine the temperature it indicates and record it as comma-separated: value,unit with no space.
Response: 110,°F
